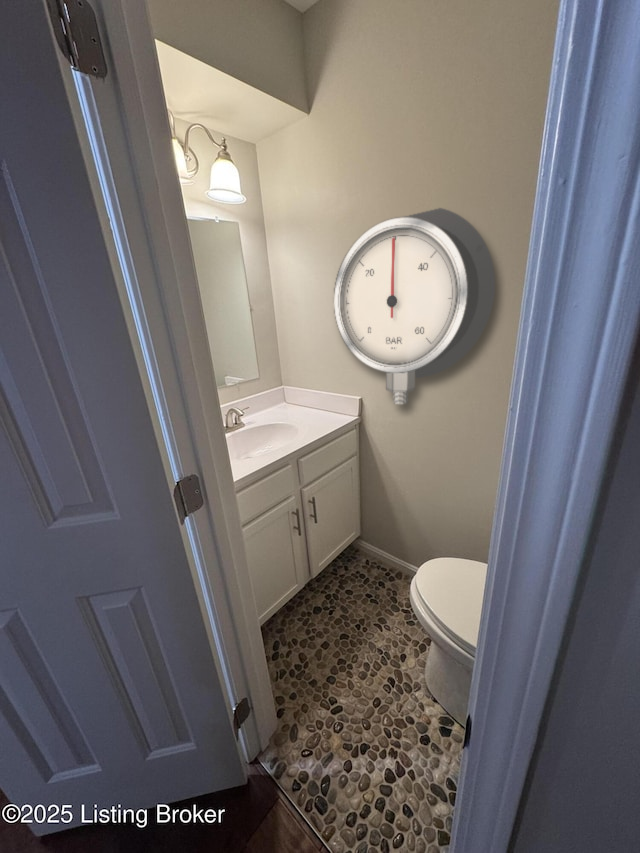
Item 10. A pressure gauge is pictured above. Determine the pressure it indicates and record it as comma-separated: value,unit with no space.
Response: 30,bar
